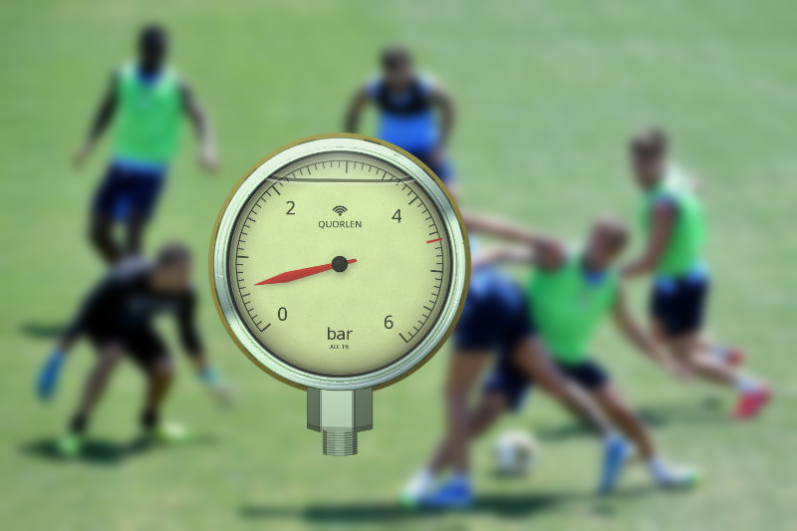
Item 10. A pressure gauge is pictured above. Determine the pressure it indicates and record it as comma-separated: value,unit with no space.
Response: 0.6,bar
